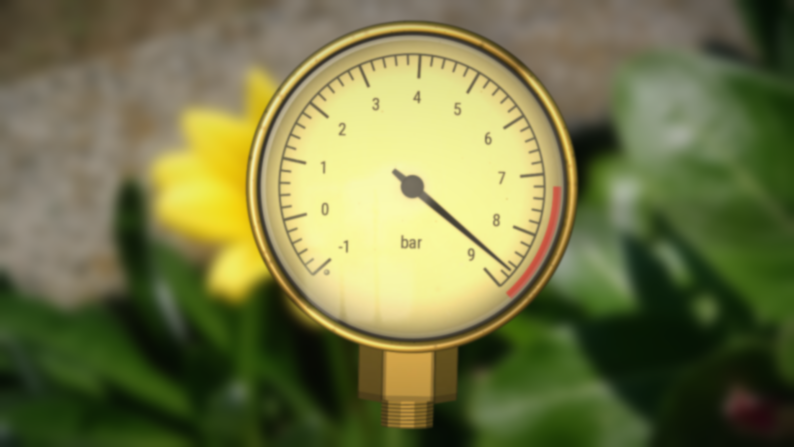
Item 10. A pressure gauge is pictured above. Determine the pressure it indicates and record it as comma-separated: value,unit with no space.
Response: 8.7,bar
